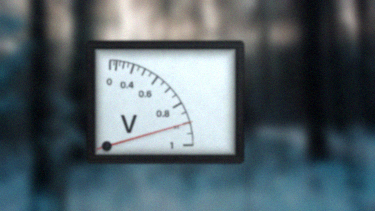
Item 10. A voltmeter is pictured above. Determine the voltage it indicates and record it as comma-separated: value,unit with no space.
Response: 0.9,V
